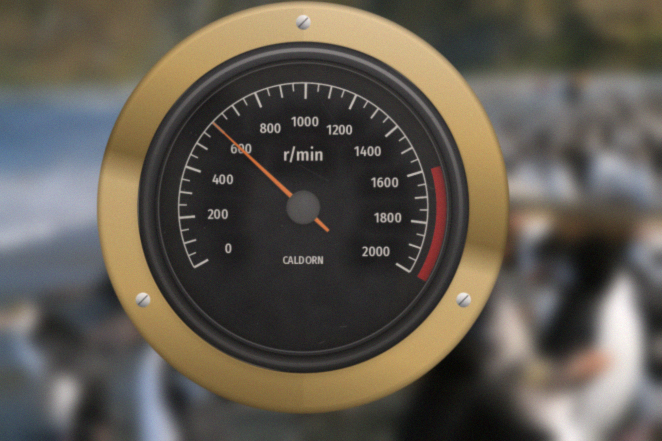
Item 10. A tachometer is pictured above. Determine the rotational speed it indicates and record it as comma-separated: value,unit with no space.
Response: 600,rpm
